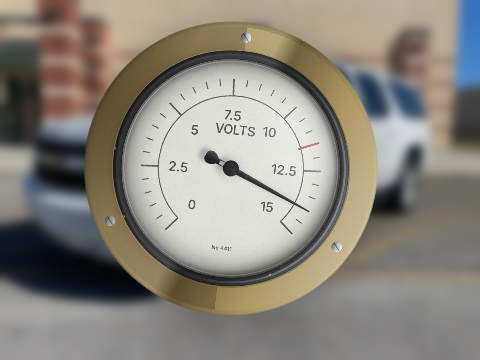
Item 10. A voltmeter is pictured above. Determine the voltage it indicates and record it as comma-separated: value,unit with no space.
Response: 14,V
